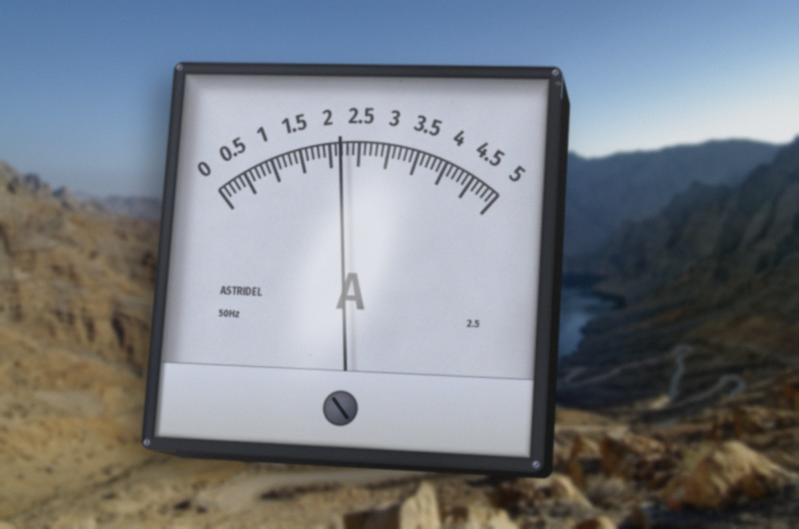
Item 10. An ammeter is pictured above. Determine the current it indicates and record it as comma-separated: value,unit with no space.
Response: 2.2,A
